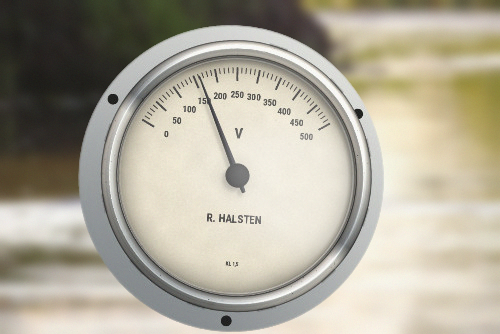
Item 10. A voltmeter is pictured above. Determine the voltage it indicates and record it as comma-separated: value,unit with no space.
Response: 160,V
